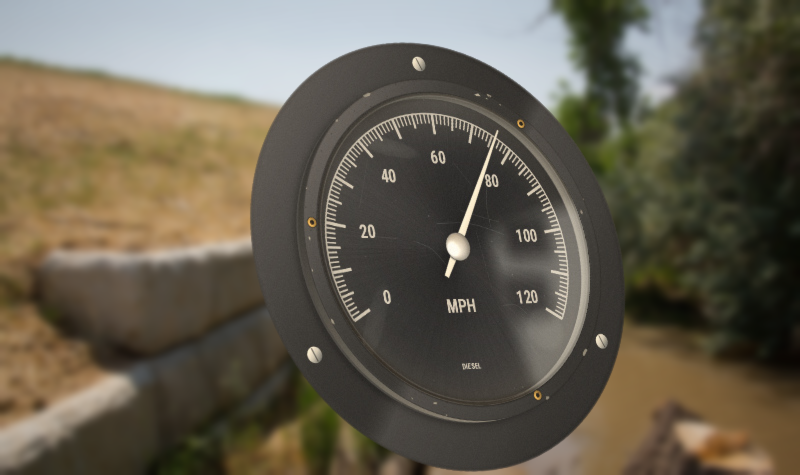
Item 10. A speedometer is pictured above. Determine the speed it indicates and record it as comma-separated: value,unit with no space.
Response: 75,mph
